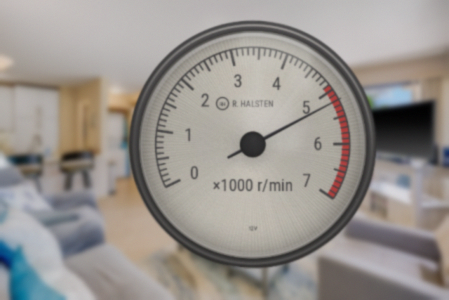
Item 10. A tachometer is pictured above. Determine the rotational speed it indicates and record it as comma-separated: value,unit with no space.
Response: 5200,rpm
